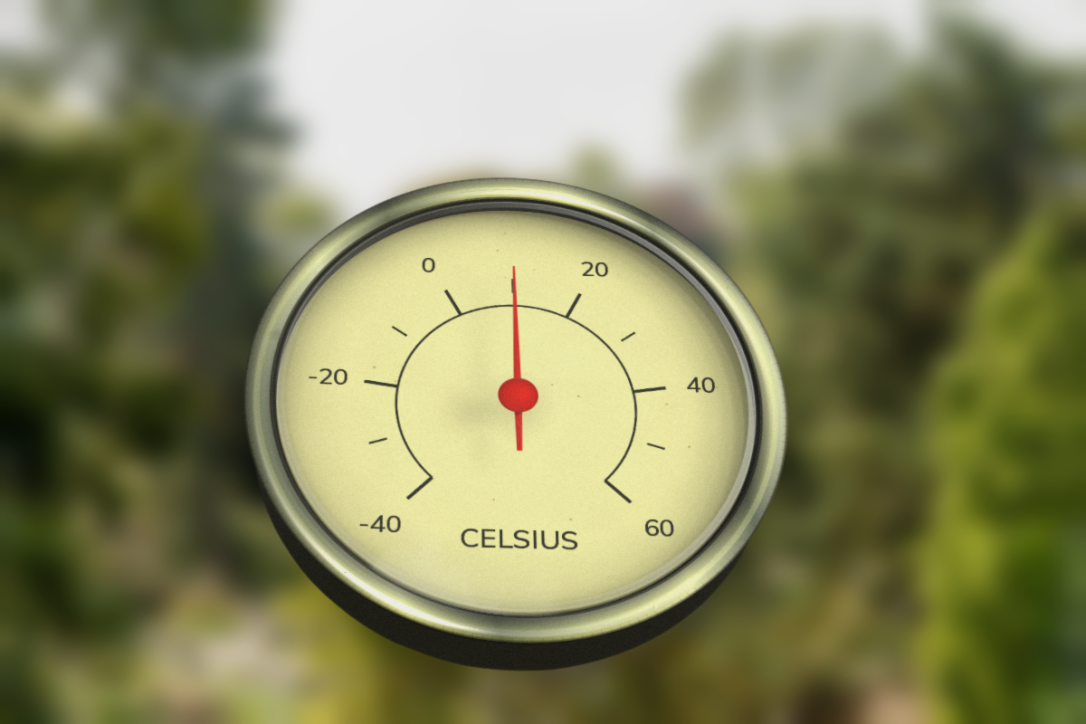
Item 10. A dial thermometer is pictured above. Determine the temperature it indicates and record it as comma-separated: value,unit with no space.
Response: 10,°C
